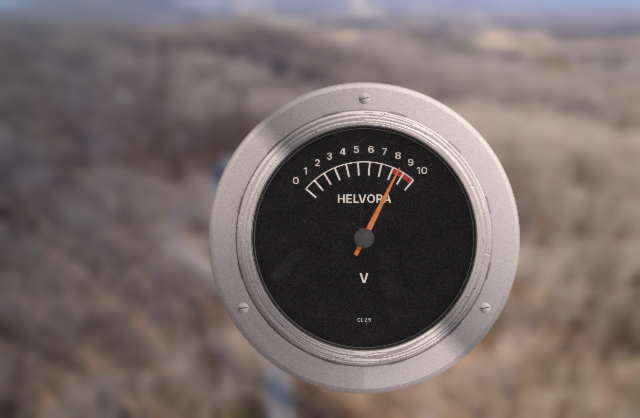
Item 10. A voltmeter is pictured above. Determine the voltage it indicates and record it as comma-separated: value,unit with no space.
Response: 8.5,V
